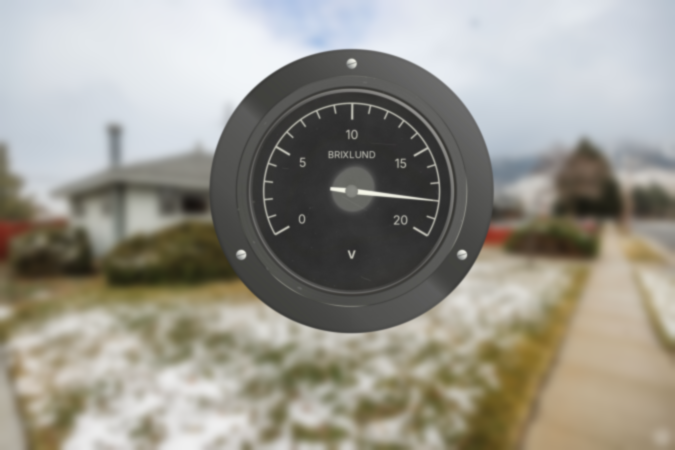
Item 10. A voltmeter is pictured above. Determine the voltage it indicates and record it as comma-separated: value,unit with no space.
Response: 18,V
